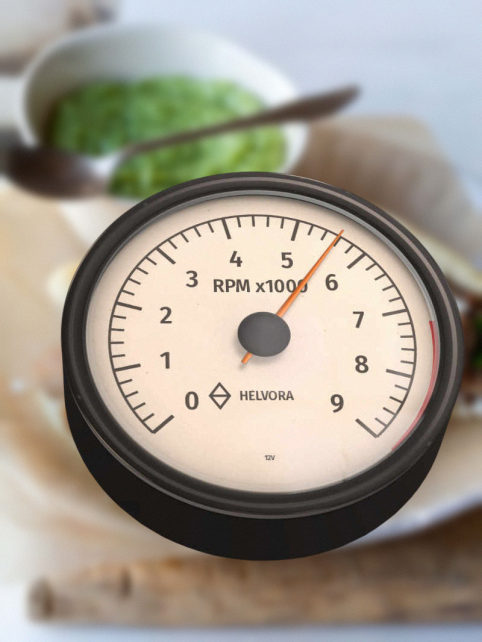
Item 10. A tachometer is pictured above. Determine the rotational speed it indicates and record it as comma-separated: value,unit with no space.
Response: 5600,rpm
